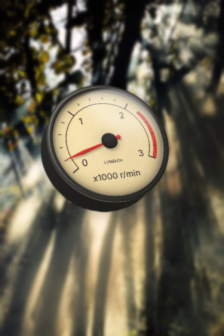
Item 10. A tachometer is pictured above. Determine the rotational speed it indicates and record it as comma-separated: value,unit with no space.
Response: 200,rpm
